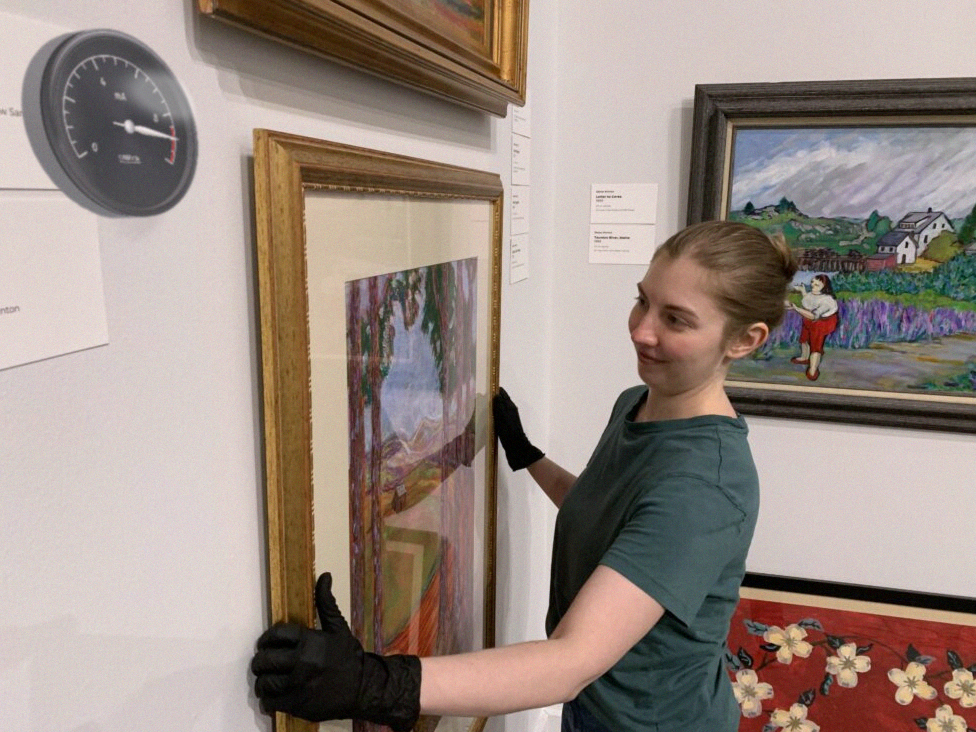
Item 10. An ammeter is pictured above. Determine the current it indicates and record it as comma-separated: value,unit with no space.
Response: 9,mA
